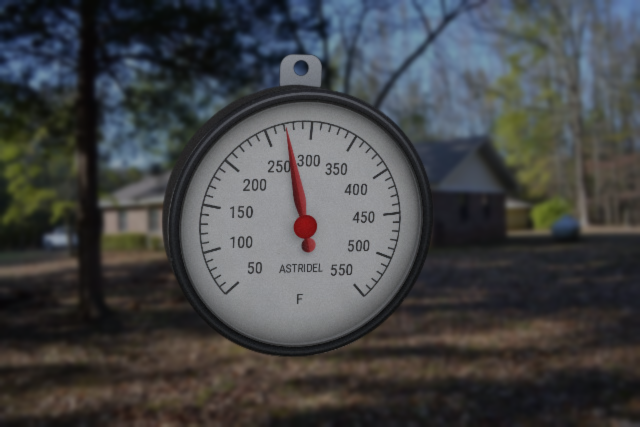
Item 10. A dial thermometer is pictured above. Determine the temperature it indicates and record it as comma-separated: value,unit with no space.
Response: 270,°F
